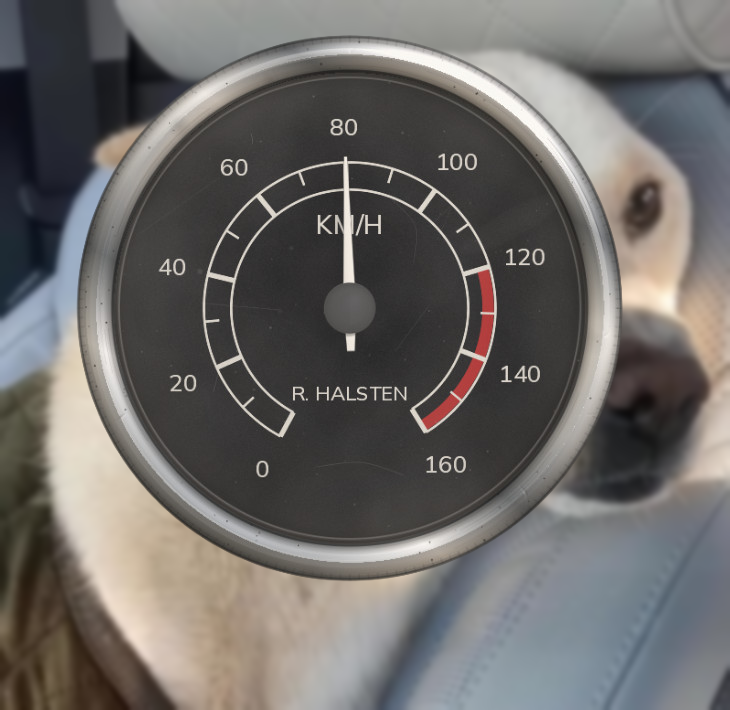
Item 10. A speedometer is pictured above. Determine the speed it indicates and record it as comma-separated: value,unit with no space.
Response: 80,km/h
